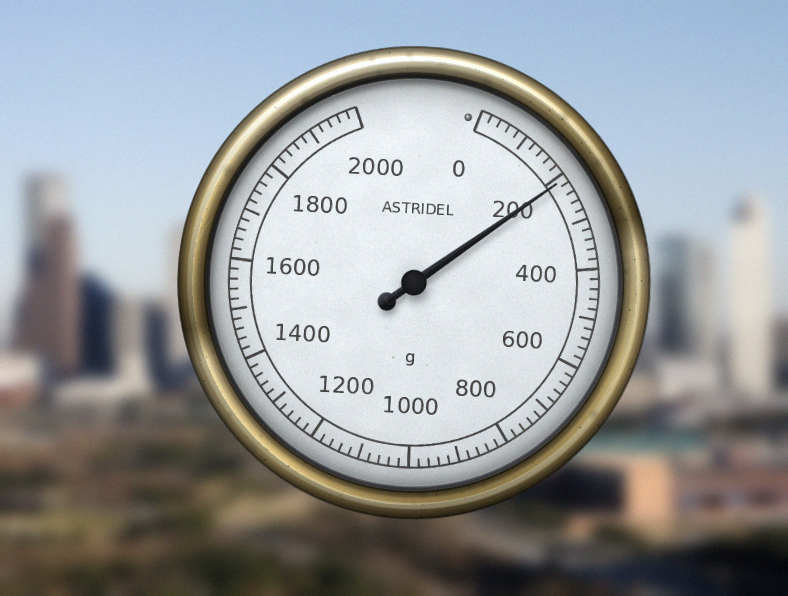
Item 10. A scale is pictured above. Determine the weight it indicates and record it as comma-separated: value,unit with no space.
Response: 210,g
